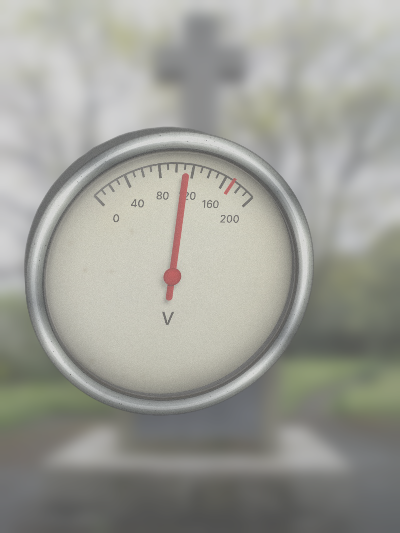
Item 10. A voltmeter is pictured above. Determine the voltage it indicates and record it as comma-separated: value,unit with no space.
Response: 110,V
